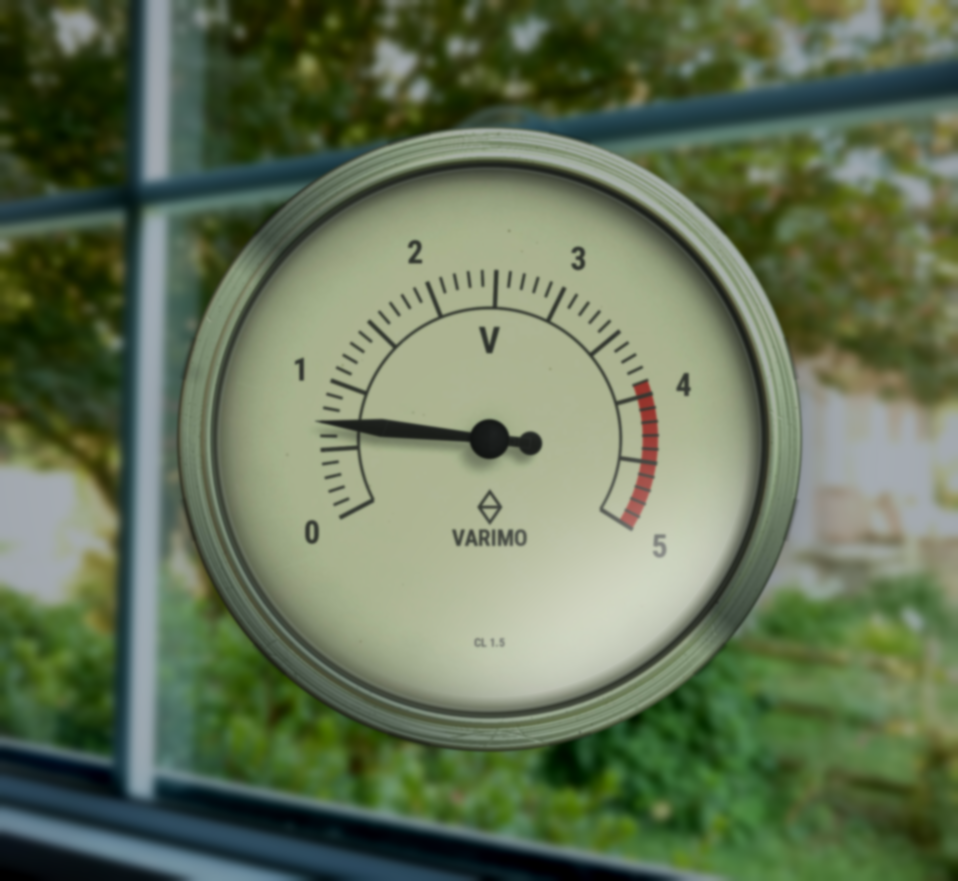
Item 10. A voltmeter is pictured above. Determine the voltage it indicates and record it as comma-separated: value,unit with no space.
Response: 0.7,V
